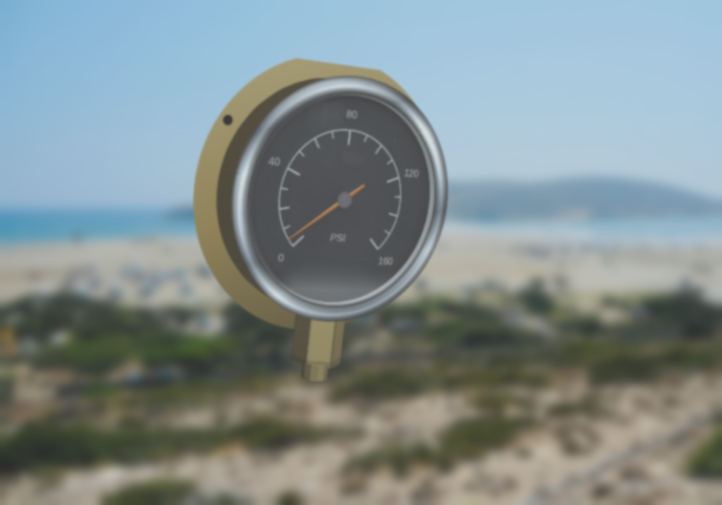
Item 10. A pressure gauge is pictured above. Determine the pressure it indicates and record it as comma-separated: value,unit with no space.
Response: 5,psi
